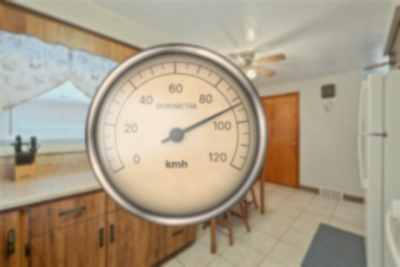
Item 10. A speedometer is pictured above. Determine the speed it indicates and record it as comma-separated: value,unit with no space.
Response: 92.5,km/h
